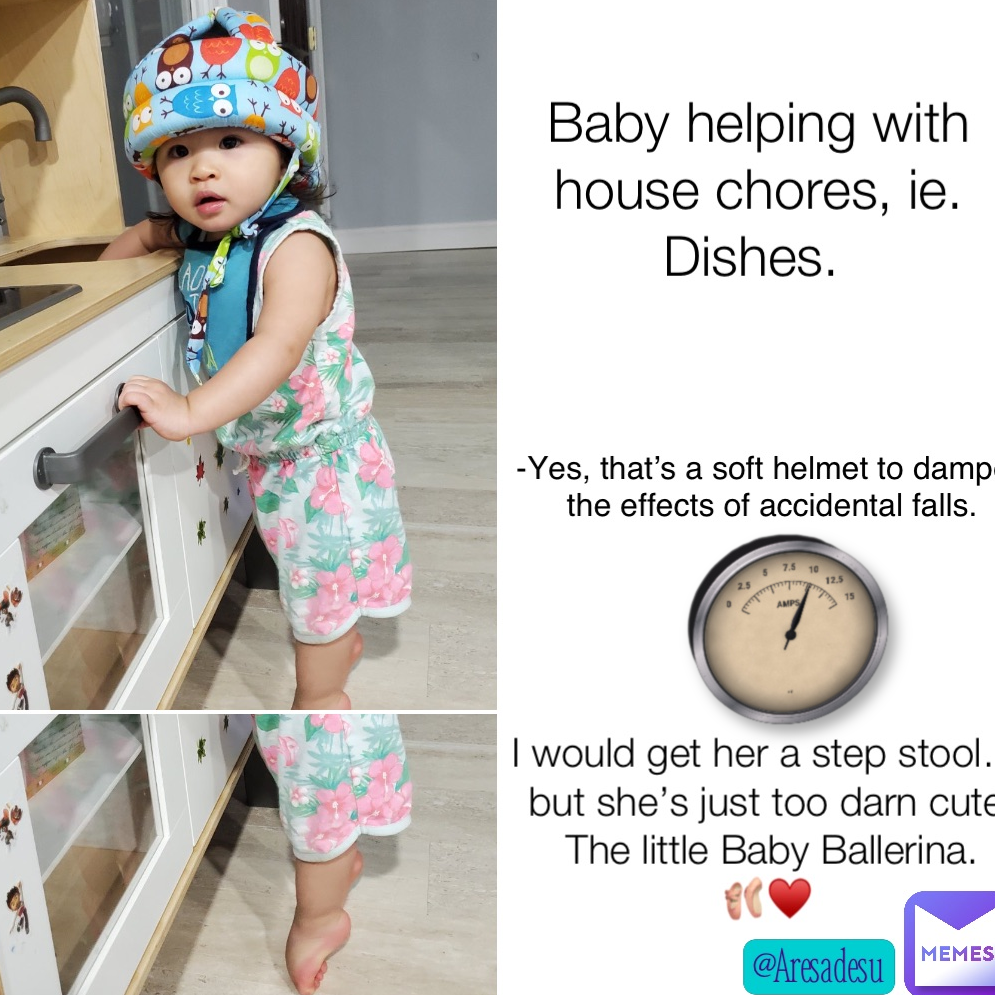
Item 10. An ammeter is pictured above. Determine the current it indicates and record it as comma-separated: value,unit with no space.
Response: 10,A
